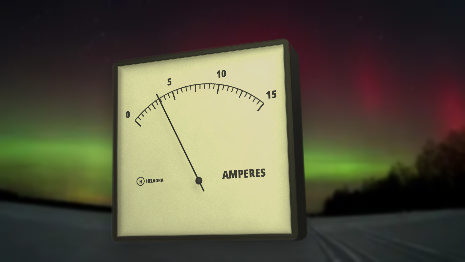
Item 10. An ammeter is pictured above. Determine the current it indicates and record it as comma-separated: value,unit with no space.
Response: 3.5,A
